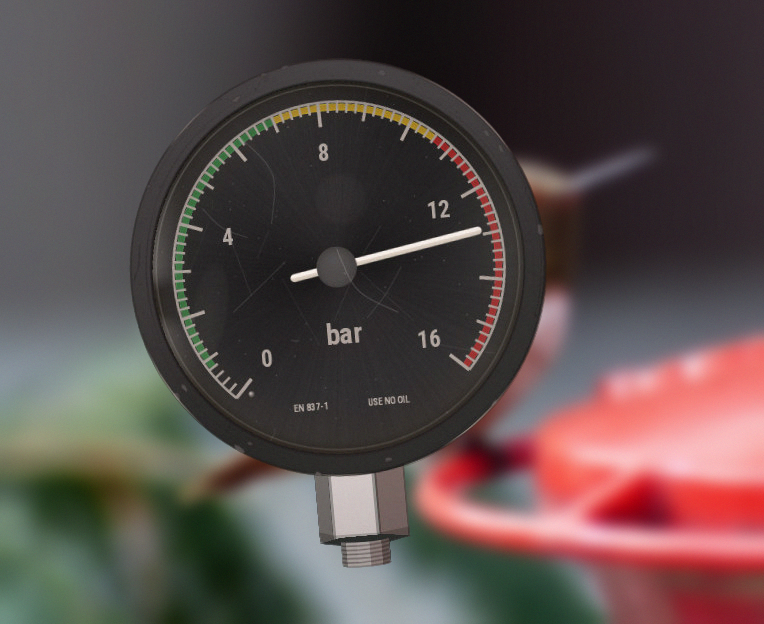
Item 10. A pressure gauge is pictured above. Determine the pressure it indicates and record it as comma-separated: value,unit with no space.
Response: 12.9,bar
